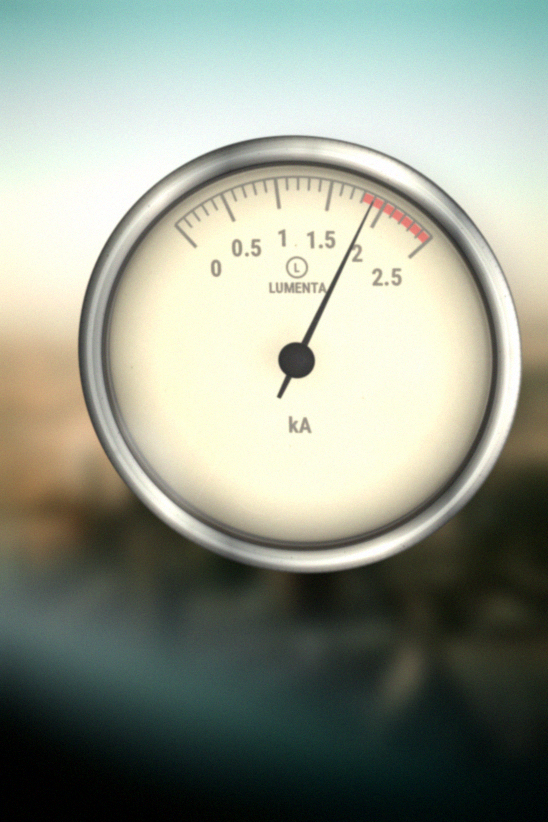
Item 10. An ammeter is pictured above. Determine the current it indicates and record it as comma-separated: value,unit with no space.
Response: 1.9,kA
